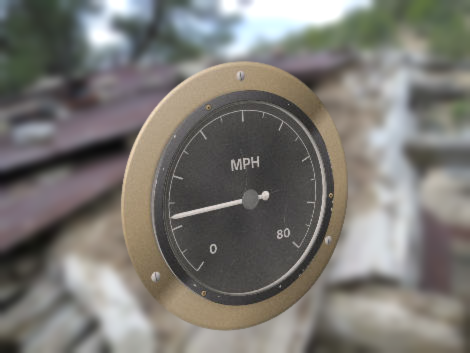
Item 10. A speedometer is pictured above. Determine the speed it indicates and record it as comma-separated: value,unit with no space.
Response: 12.5,mph
